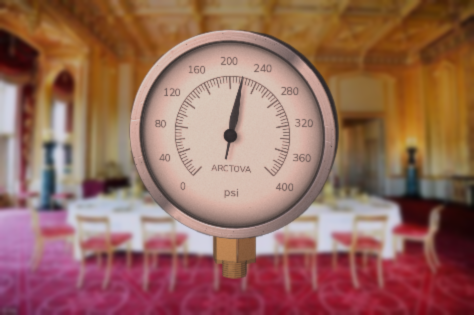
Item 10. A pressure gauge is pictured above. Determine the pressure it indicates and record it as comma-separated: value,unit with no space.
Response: 220,psi
